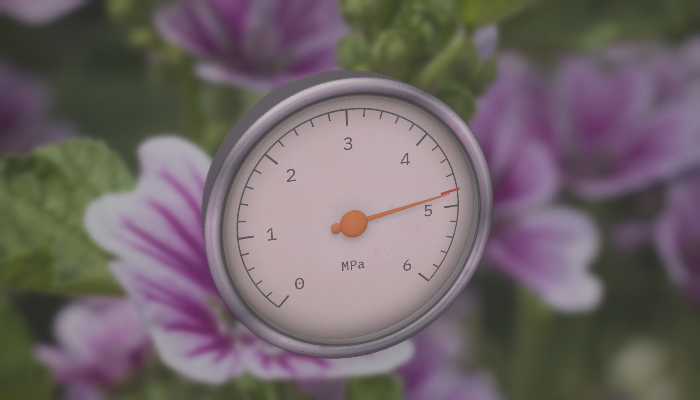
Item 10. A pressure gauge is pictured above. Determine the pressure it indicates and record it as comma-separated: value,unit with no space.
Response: 4.8,MPa
